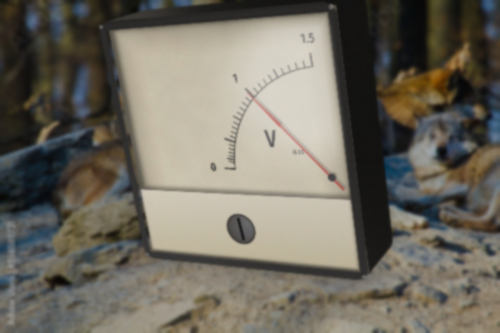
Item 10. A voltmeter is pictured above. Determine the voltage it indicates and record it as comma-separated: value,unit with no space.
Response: 1,V
